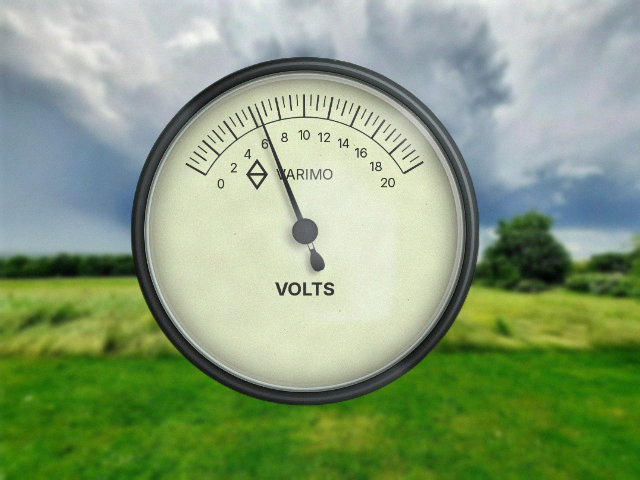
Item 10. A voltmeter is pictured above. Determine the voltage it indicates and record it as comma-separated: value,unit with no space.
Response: 6.5,V
